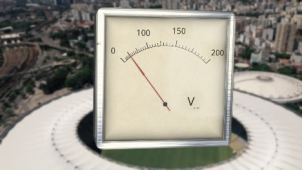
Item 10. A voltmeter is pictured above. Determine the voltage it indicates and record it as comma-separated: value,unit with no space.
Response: 50,V
